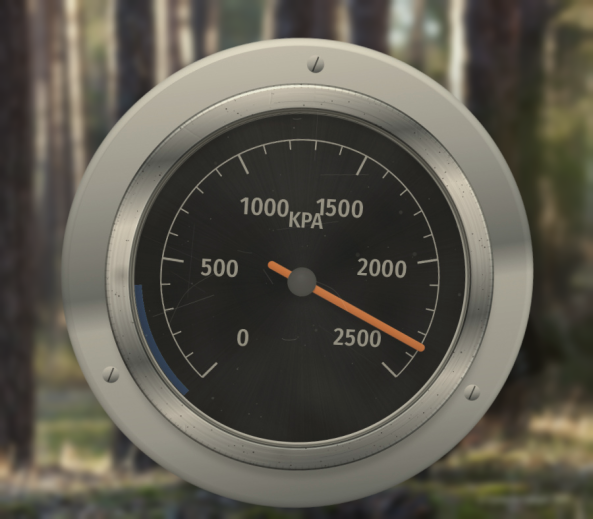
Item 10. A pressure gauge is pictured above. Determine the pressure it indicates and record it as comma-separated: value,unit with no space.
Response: 2350,kPa
